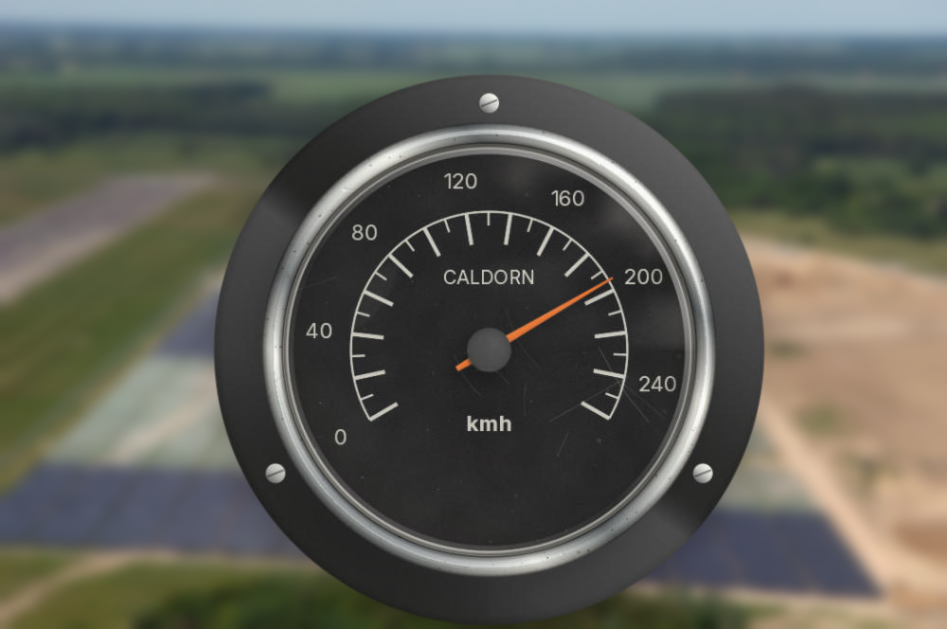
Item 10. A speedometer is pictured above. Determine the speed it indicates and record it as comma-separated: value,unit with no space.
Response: 195,km/h
